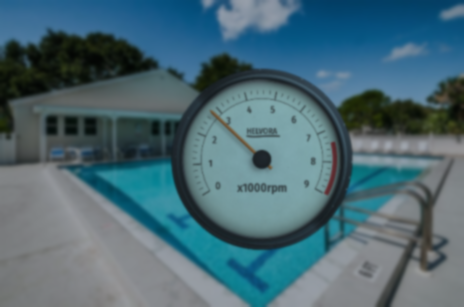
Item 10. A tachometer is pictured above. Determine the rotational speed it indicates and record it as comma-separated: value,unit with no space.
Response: 2800,rpm
